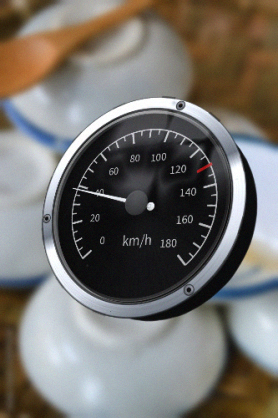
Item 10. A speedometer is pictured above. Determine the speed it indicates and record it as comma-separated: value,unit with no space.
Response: 37.5,km/h
